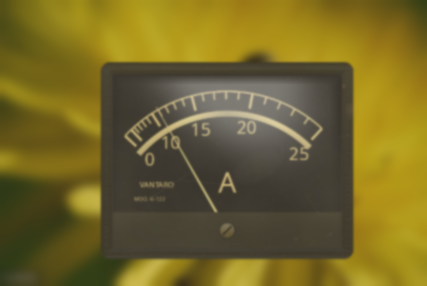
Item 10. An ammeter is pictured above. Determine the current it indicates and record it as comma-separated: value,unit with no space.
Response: 11,A
